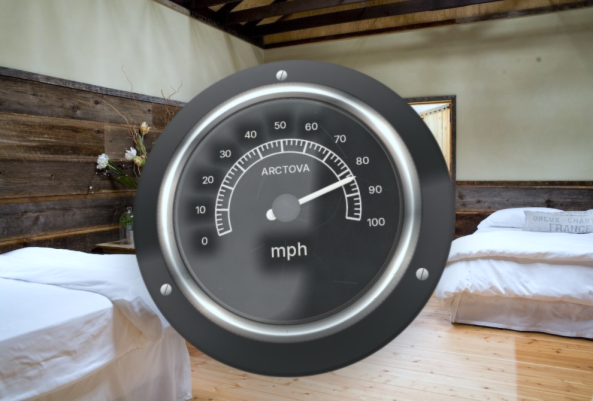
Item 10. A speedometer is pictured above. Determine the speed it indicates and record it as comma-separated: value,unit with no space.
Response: 84,mph
